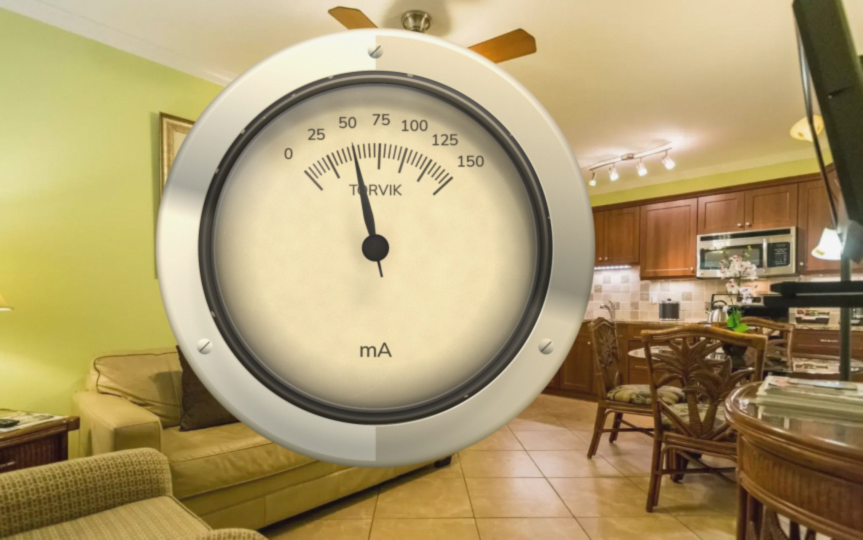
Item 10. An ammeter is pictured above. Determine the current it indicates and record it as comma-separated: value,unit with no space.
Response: 50,mA
